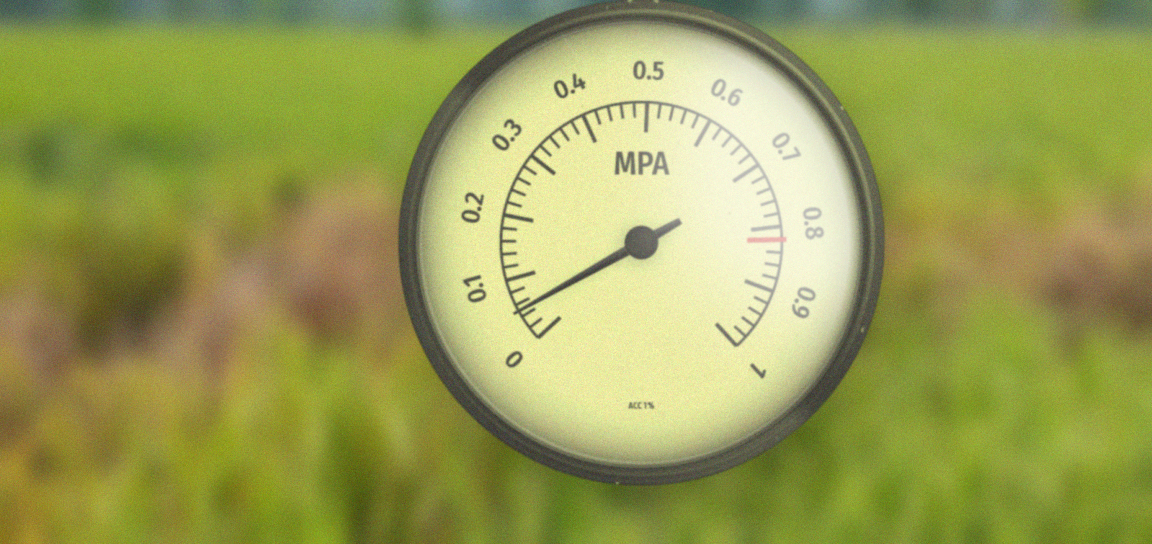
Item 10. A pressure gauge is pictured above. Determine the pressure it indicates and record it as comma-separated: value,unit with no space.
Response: 0.05,MPa
